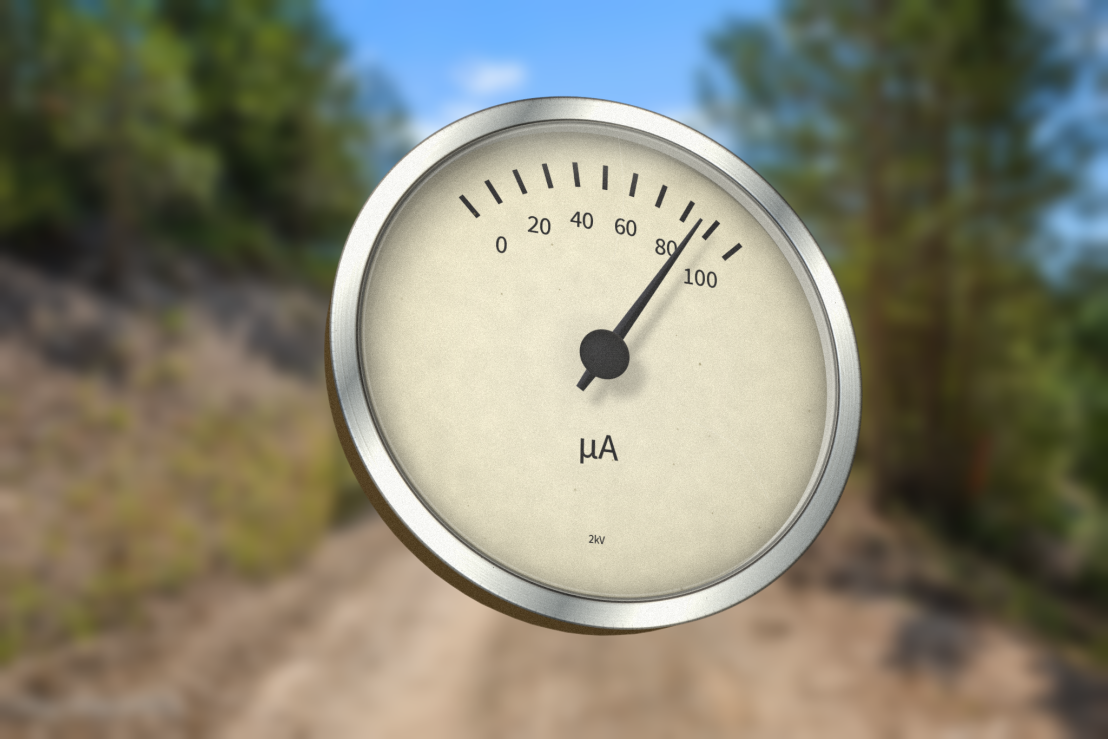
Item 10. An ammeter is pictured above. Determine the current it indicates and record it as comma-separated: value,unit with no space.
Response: 85,µA
